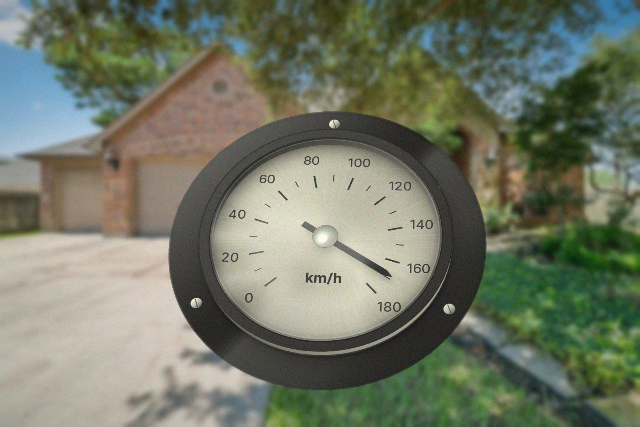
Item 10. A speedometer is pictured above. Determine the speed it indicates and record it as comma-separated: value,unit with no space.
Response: 170,km/h
